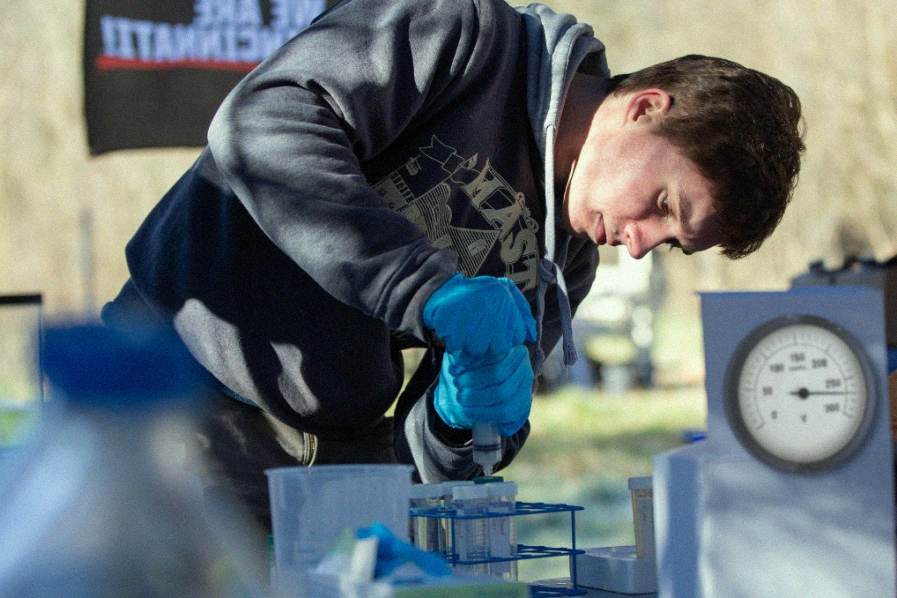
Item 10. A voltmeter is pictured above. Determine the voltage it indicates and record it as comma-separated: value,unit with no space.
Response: 270,V
